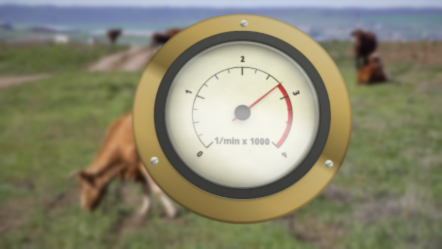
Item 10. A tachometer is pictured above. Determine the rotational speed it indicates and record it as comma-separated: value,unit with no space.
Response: 2750,rpm
